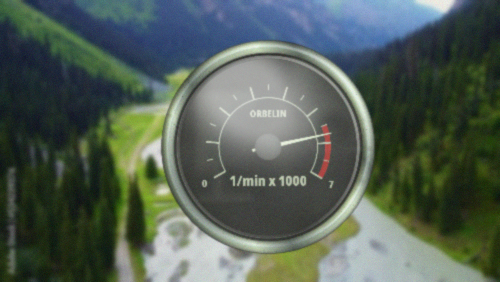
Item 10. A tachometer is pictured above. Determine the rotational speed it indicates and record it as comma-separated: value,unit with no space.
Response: 5750,rpm
